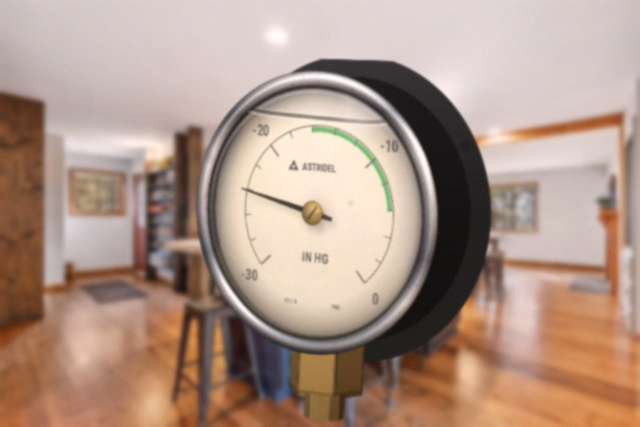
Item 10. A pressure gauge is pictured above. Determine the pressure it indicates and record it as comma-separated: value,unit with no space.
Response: -24,inHg
